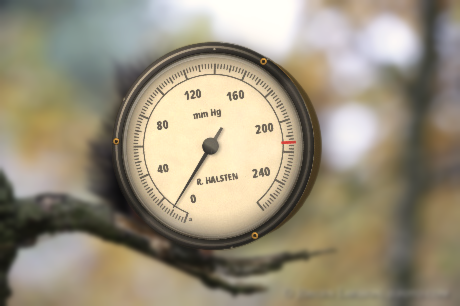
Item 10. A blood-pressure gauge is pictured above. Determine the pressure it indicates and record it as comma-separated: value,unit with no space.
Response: 10,mmHg
